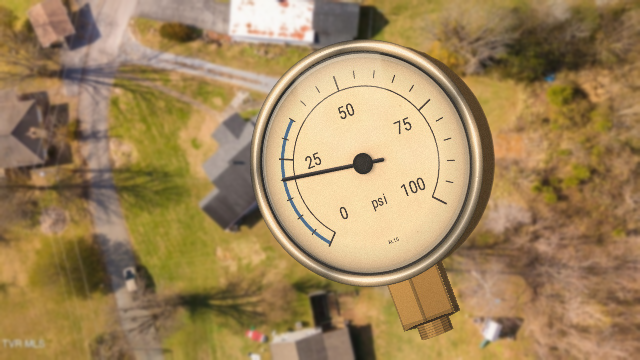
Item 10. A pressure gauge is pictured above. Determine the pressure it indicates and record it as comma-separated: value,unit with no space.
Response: 20,psi
